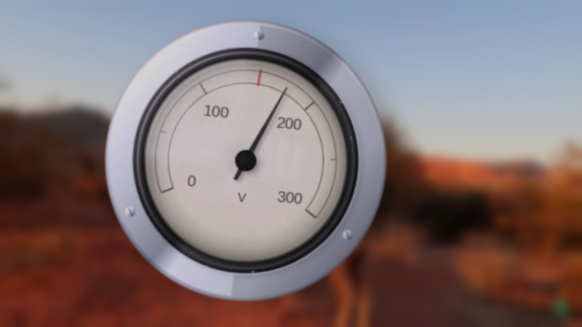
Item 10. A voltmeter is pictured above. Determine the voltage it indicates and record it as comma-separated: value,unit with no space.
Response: 175,V
